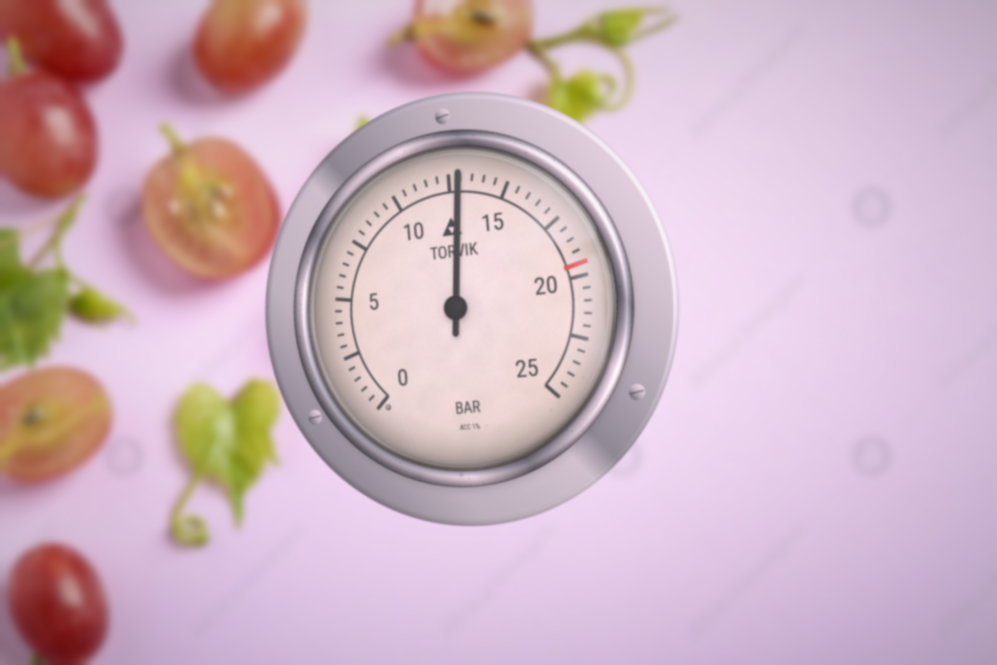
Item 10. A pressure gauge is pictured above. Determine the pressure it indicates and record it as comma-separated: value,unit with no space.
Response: 13,bar
